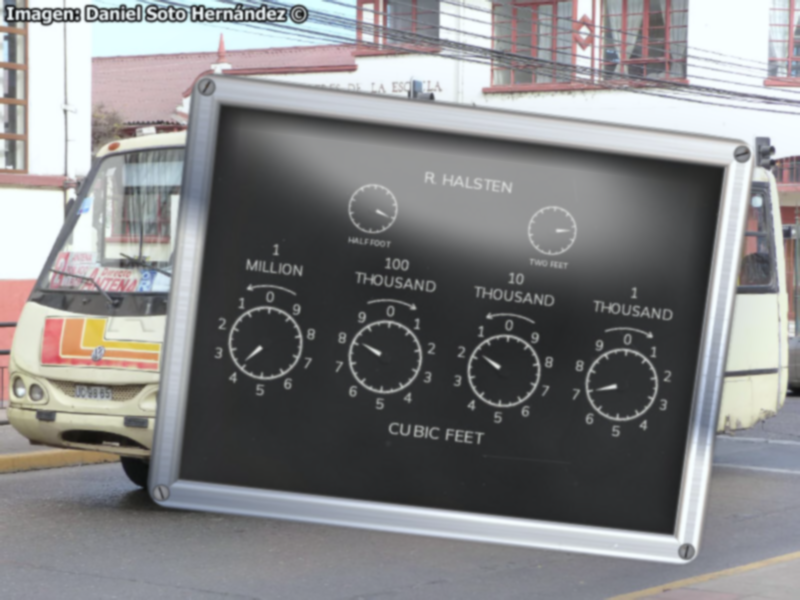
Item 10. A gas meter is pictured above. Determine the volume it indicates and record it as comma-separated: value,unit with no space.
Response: 381700,ft³
